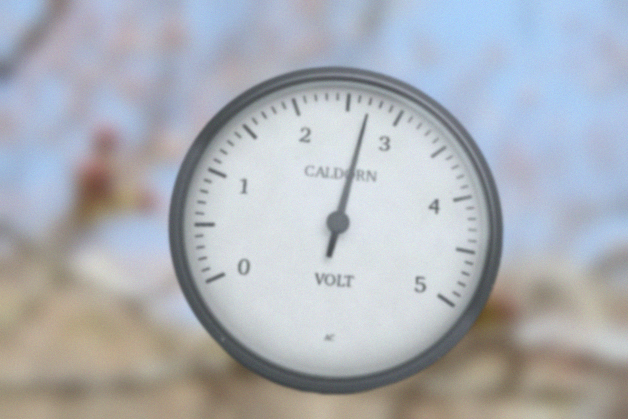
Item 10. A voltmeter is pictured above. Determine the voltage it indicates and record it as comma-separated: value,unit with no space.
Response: 2.7,V
